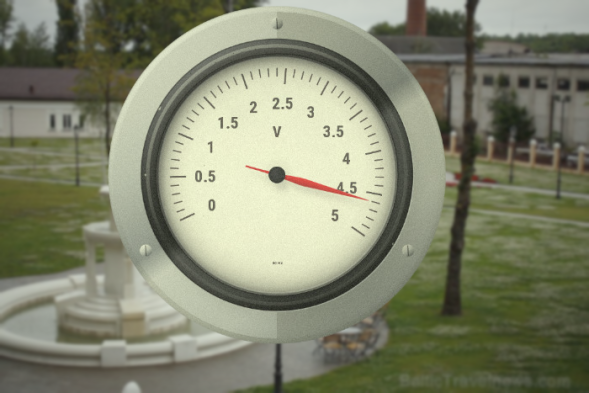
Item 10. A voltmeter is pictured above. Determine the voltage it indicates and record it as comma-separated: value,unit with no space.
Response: 4.6,V
